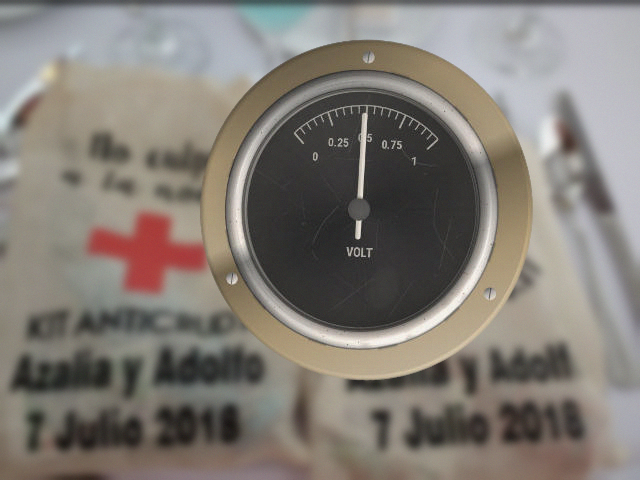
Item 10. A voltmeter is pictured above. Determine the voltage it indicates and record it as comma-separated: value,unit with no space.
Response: 0.5,V
